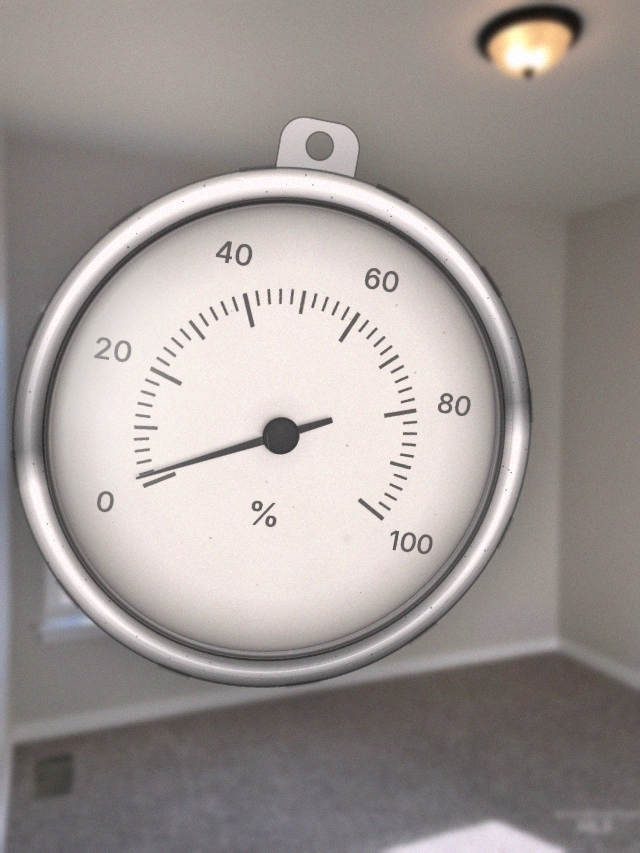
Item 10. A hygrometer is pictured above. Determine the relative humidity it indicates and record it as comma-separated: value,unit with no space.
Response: 2,%
